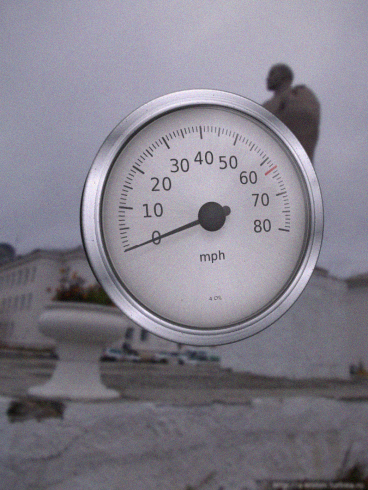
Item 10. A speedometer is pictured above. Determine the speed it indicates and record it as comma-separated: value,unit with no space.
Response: 0,mph
